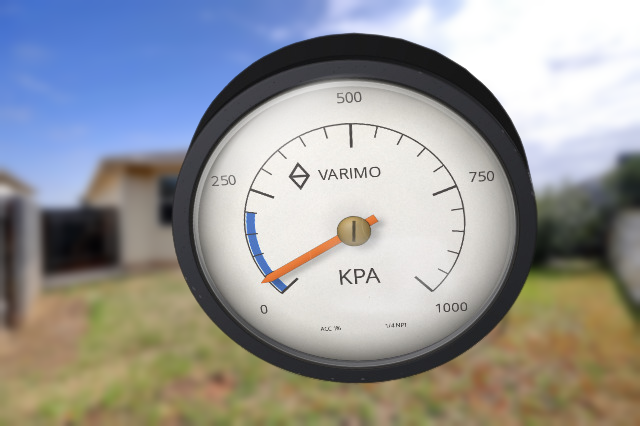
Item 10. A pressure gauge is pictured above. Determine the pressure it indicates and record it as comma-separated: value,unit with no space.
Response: 50,kPa
